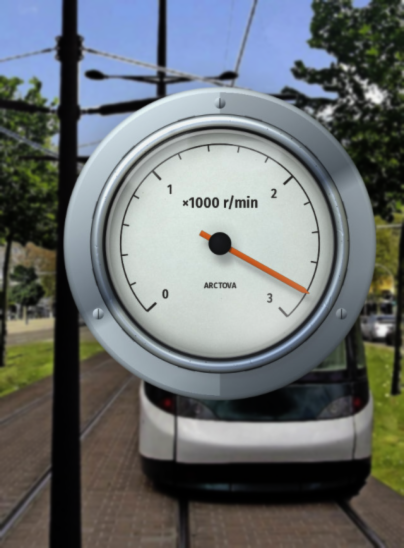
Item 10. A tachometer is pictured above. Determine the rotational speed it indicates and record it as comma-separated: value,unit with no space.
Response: 2800,rpm
